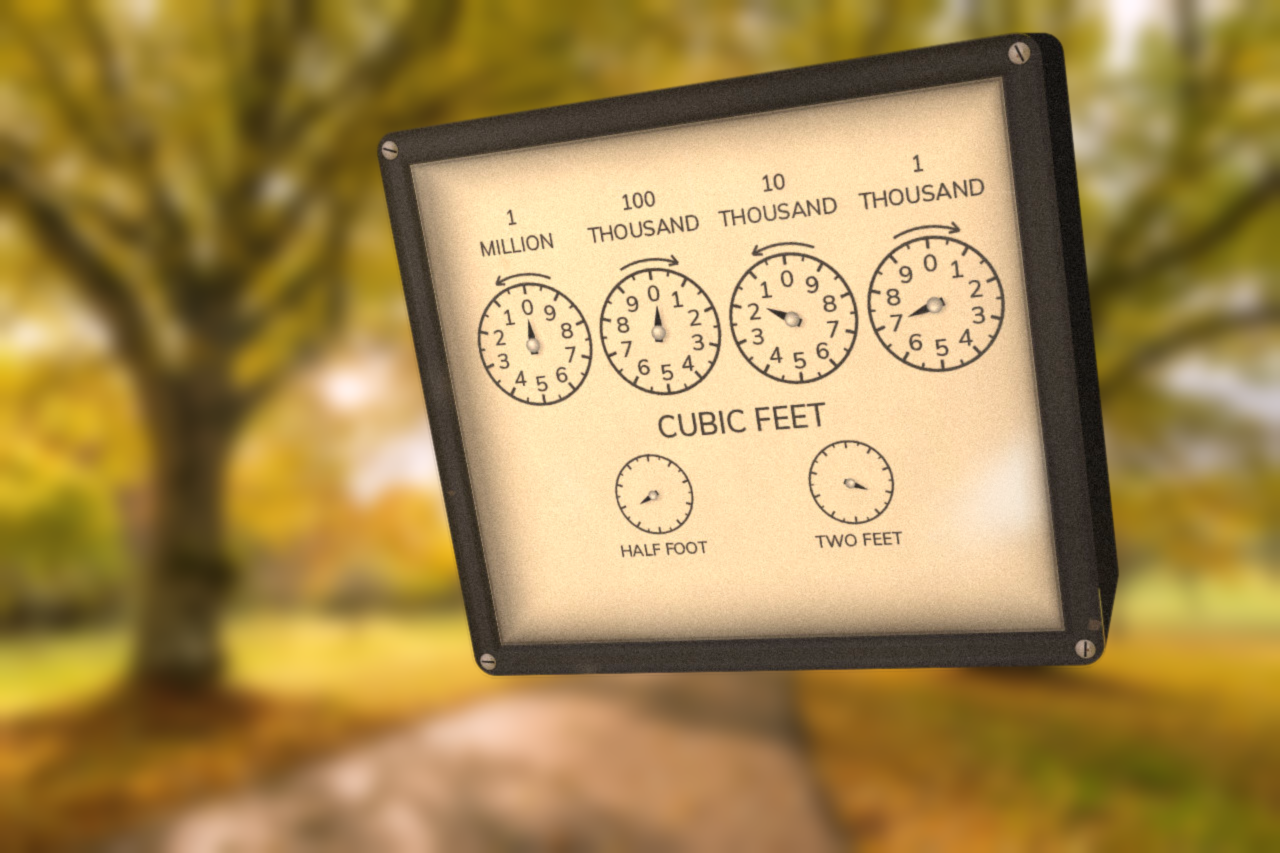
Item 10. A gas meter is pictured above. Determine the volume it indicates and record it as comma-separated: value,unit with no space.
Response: 1700,ft³
